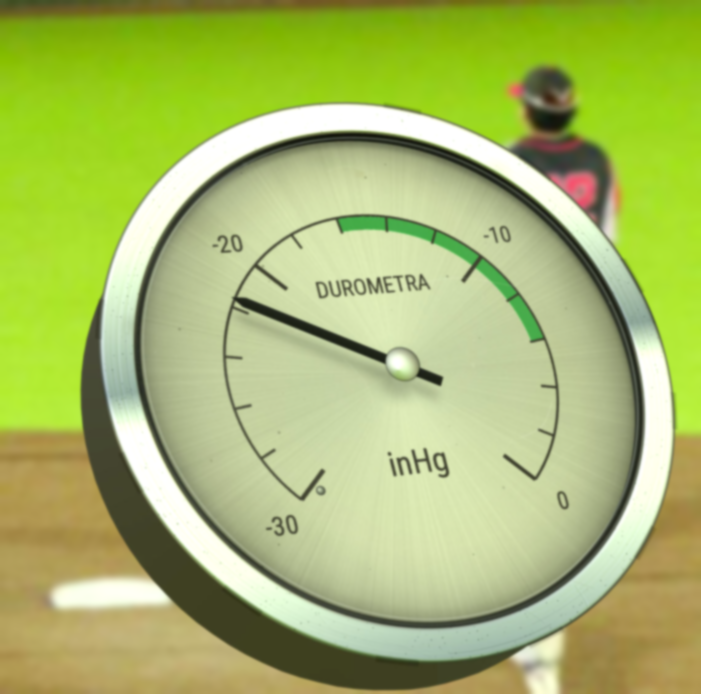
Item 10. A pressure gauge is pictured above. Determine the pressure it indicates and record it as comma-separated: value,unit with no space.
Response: -22,inHg
